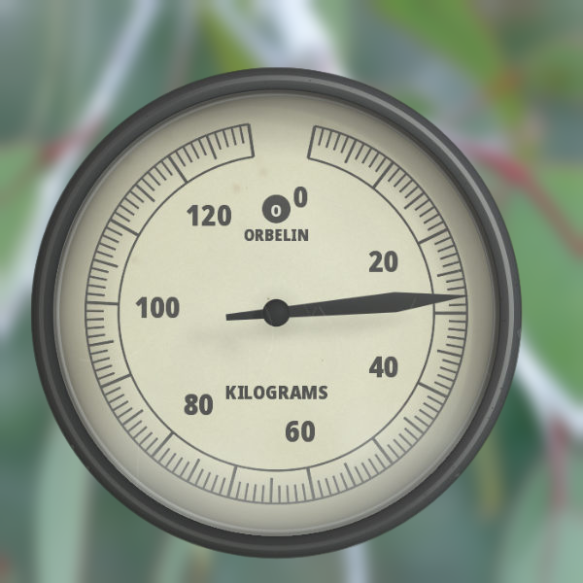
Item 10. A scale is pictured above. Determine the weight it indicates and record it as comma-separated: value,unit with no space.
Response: 28,kg
